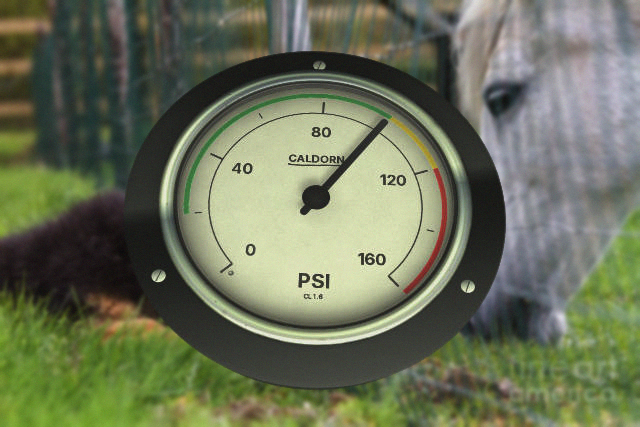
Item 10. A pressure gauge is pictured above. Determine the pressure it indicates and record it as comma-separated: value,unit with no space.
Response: 100,psi
